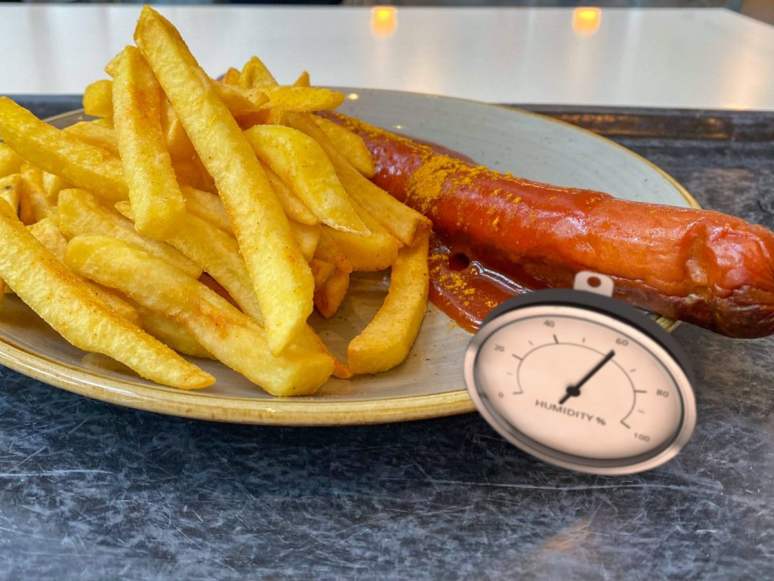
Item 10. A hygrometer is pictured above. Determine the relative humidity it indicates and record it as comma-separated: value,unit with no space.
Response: 60,%
